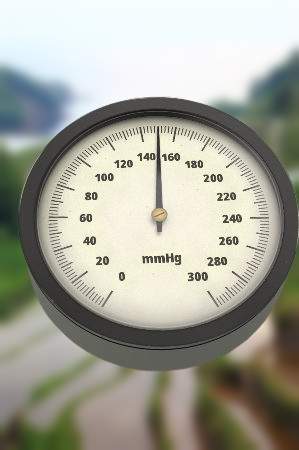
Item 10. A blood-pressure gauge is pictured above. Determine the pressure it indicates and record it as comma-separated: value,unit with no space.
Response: 150,mmHg
